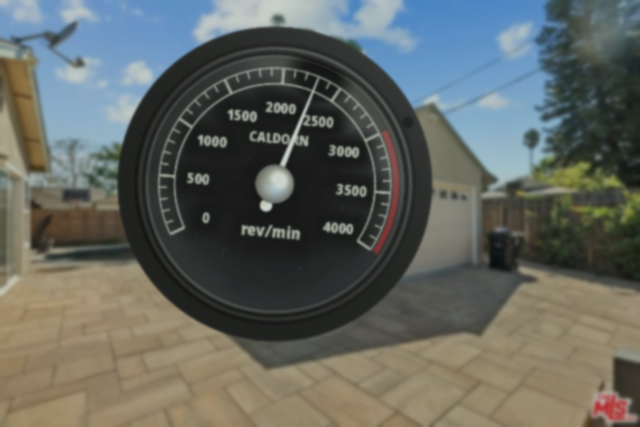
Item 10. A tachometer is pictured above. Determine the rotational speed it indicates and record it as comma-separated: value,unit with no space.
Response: 2300,rpm
